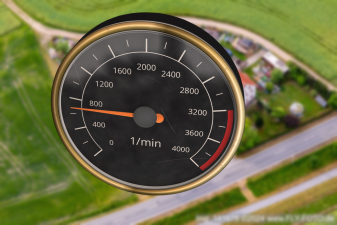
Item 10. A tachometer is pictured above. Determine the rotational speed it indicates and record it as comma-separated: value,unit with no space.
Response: 700,rpm
